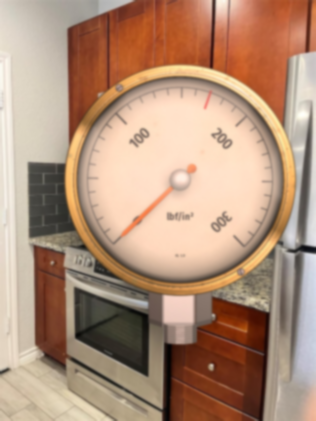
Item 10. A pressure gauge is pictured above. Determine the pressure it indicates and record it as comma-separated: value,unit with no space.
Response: 0,psi
